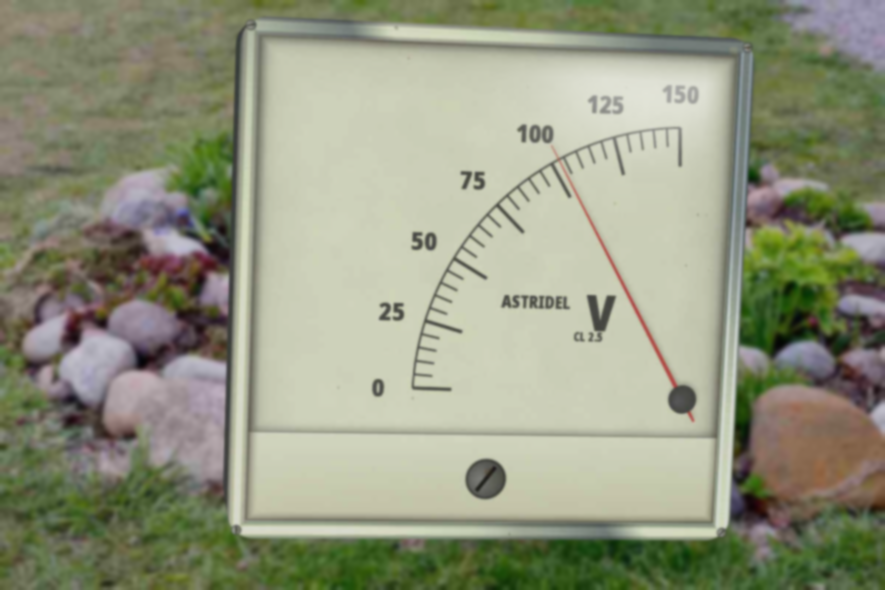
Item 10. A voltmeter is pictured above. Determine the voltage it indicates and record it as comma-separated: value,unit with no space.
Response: 102.5,V
